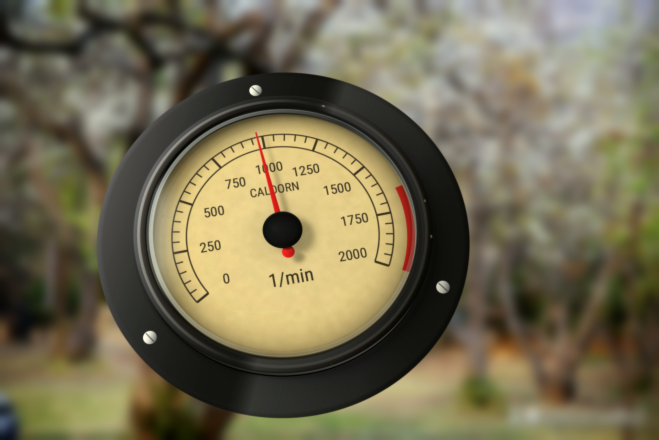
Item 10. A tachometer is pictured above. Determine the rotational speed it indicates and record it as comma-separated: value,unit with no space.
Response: 975,rpm
